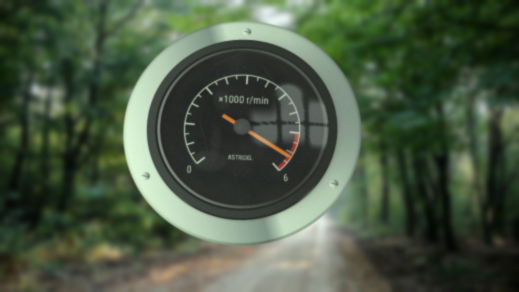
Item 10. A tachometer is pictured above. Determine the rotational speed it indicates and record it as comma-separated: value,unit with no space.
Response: 5625,rpm
